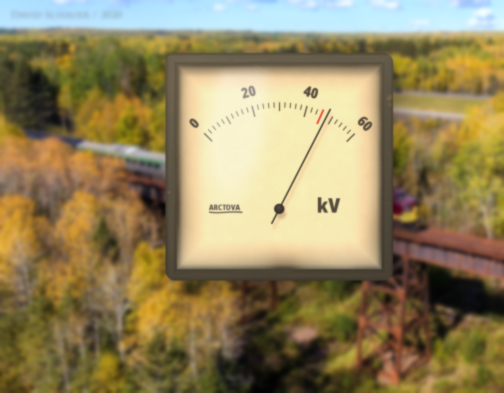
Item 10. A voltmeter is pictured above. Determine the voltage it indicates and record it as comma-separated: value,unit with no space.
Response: 48,kV
